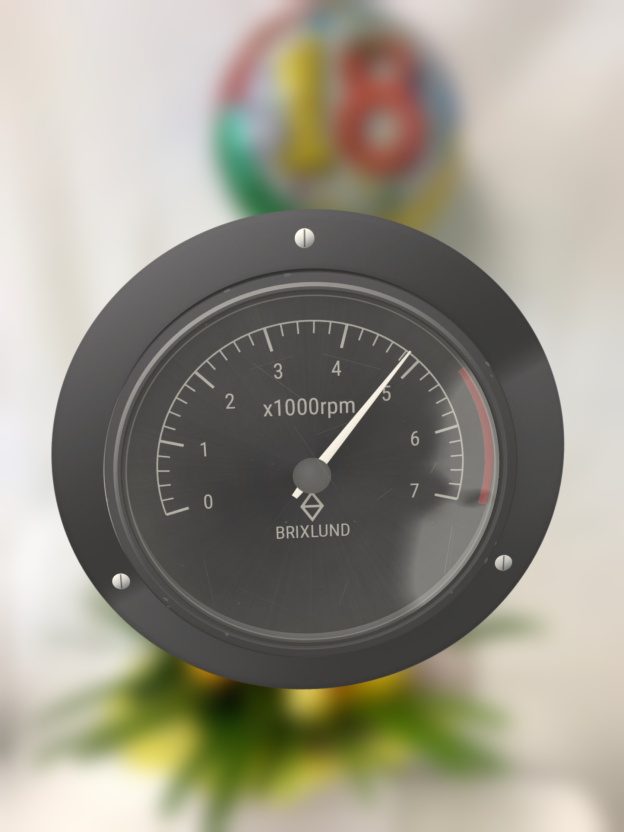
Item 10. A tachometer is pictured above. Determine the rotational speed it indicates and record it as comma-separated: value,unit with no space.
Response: 4800,rpm
